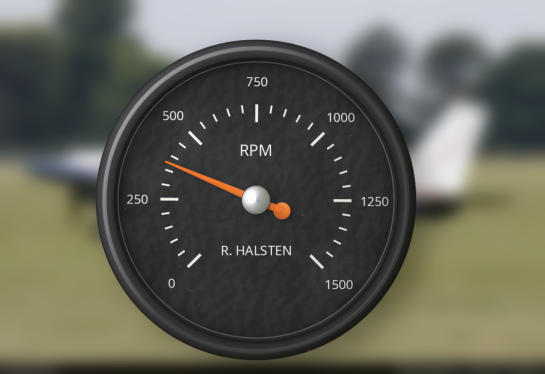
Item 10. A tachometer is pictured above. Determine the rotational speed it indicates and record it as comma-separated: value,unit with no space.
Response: 375,rpm
